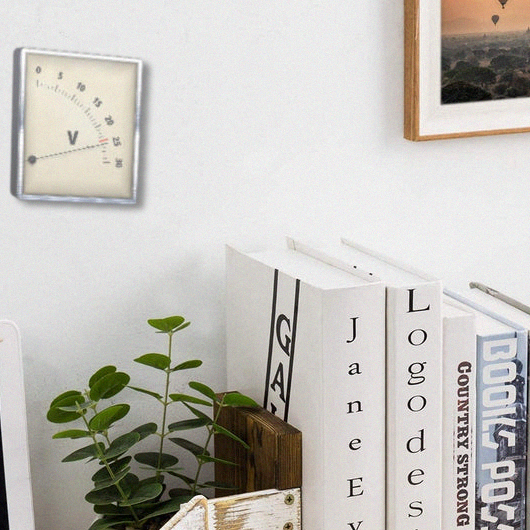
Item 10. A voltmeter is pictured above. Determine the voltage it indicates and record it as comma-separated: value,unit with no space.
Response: 25,V
